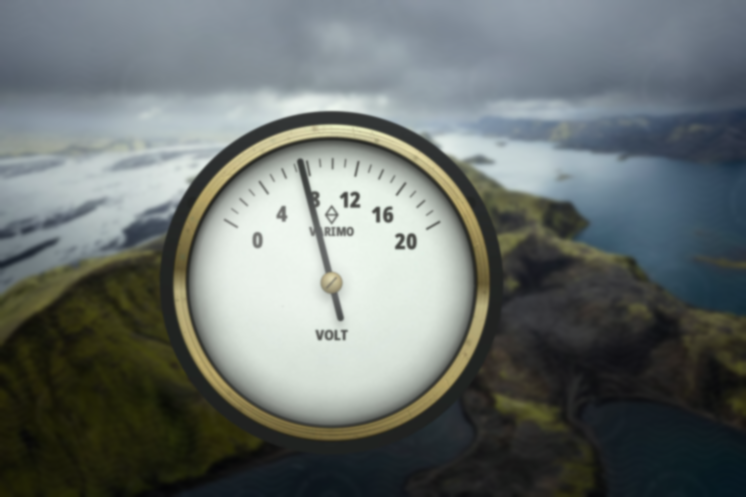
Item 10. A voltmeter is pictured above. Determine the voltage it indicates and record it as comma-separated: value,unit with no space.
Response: 7.5,V
